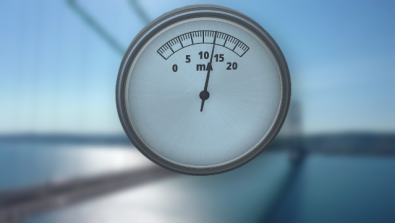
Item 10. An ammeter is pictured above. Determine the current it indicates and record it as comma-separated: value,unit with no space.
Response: 12.5,mA
